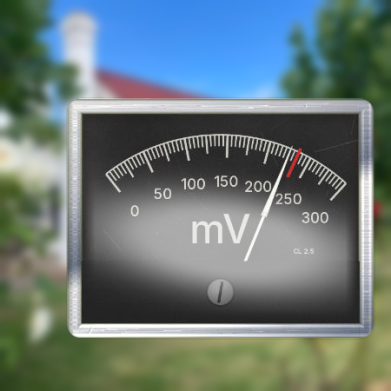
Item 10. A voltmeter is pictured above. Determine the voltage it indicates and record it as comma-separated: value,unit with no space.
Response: 225,mV
